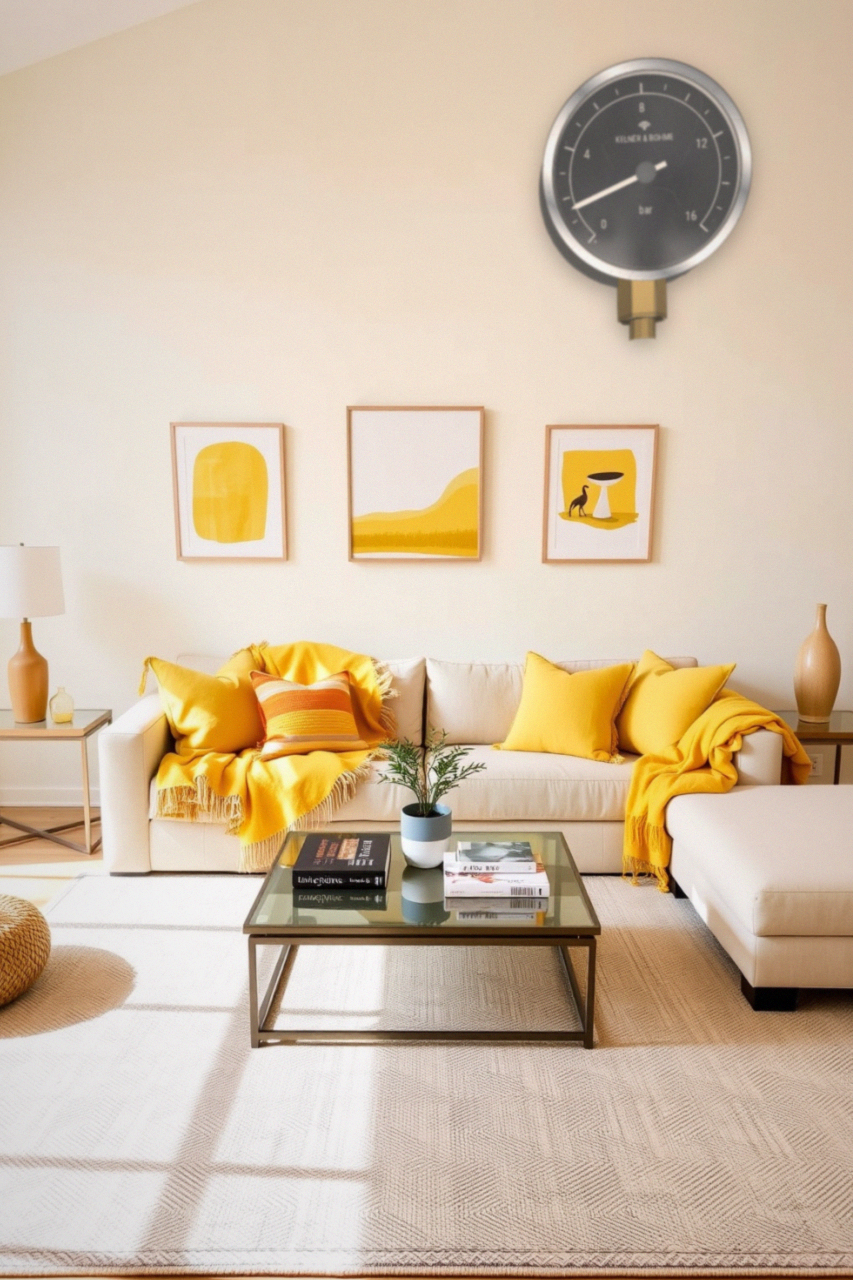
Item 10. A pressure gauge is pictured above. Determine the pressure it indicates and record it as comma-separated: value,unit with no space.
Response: 1.5,bar
